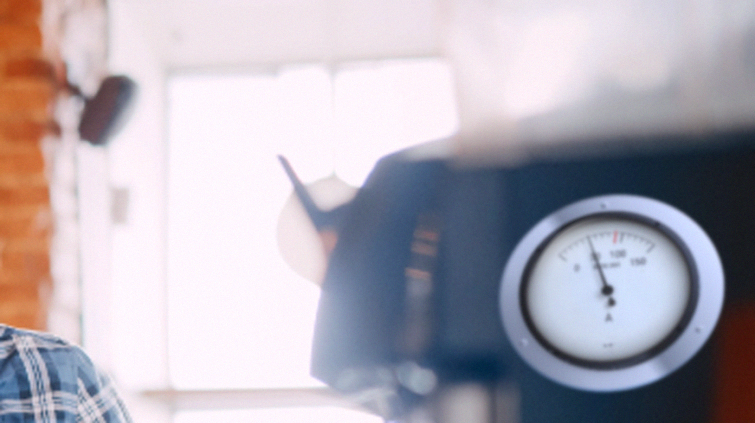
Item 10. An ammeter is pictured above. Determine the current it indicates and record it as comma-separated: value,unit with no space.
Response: 50,A
